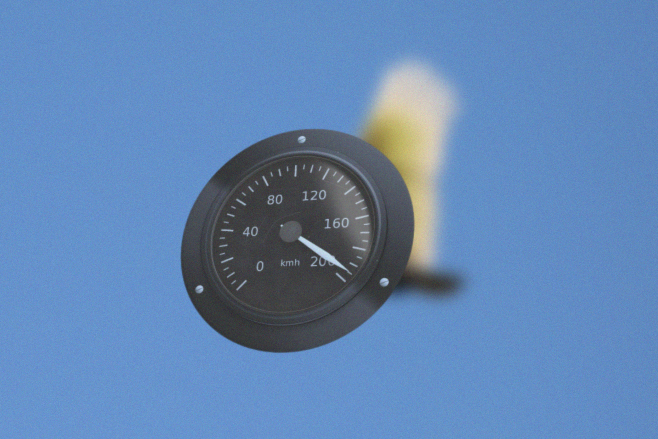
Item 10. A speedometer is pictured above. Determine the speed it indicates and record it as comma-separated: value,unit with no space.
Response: 195,km/h
